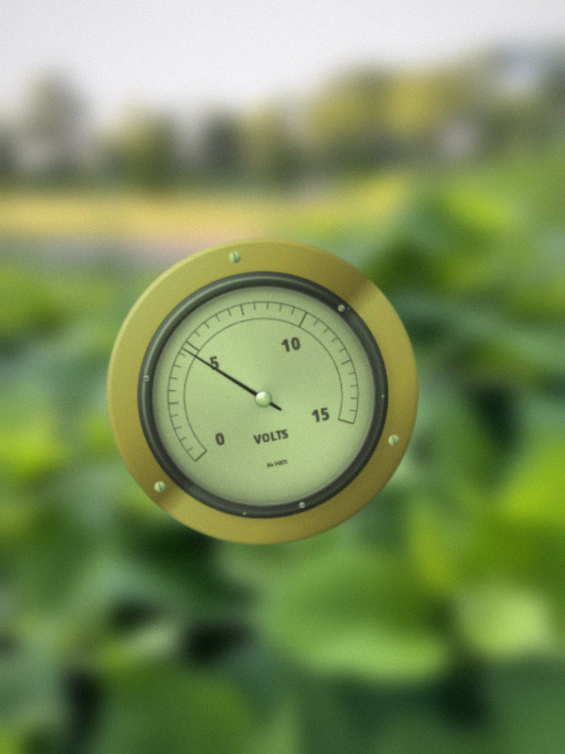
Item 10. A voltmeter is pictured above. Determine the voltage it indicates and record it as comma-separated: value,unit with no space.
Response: 4.75,V
